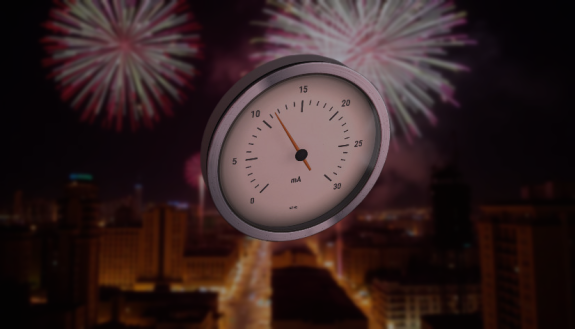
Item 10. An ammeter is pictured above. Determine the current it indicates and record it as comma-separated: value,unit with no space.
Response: 11.5,mA
